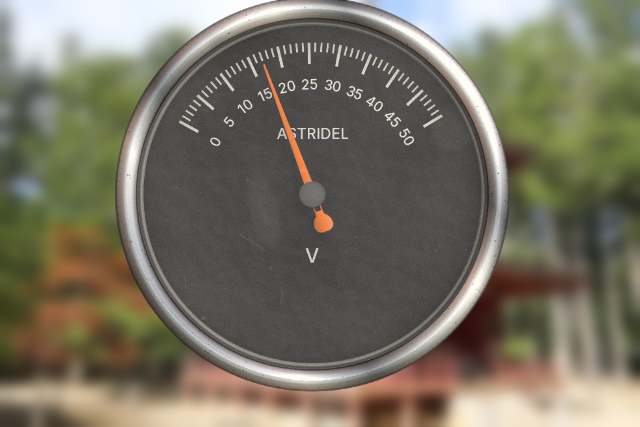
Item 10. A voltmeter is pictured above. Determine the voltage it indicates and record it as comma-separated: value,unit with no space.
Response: 17,V
